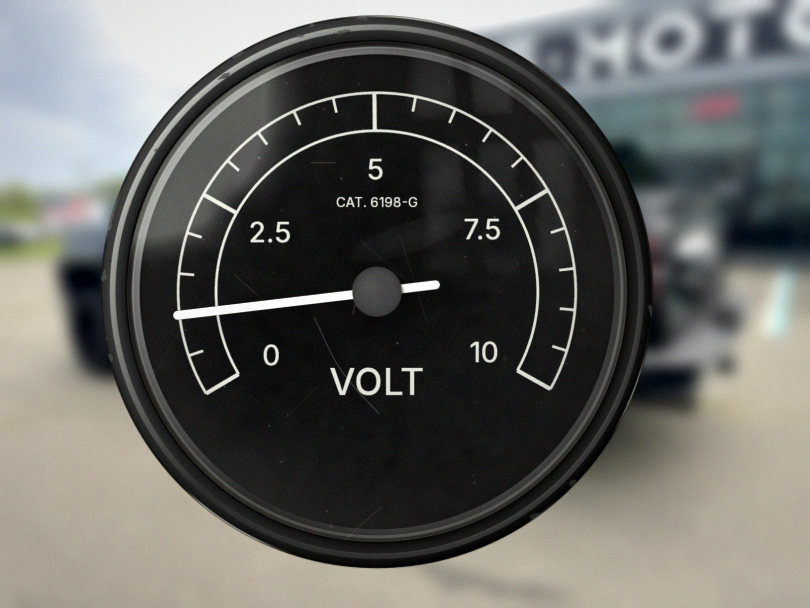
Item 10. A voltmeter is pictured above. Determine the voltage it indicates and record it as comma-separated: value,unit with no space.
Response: 1,V
